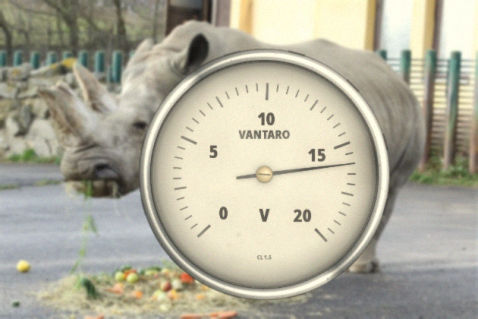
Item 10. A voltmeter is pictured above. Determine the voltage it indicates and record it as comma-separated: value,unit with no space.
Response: 16,V
